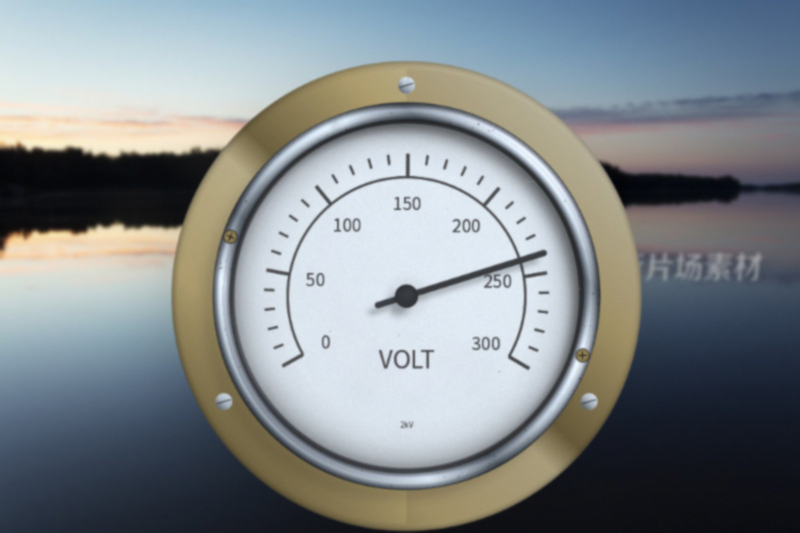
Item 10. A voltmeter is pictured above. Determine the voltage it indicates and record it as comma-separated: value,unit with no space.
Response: 240,V
